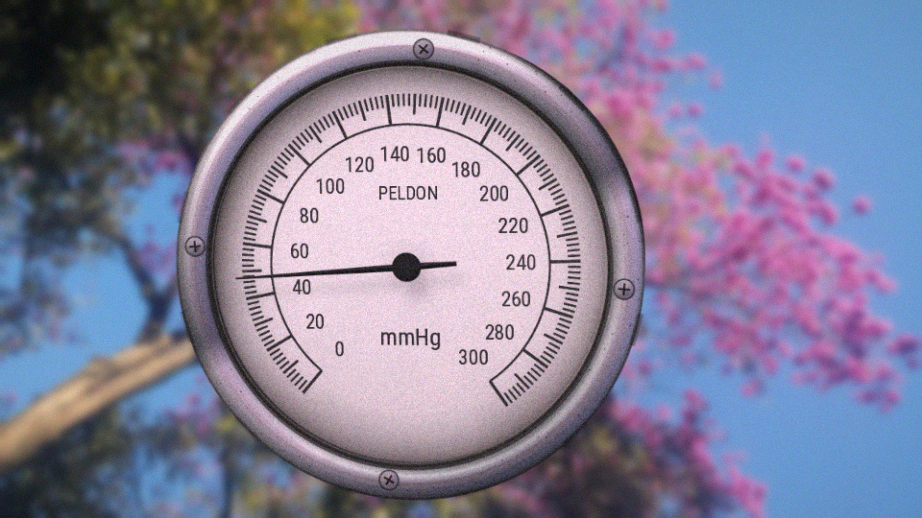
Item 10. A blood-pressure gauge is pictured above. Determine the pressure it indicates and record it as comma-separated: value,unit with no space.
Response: 48,mmHg
